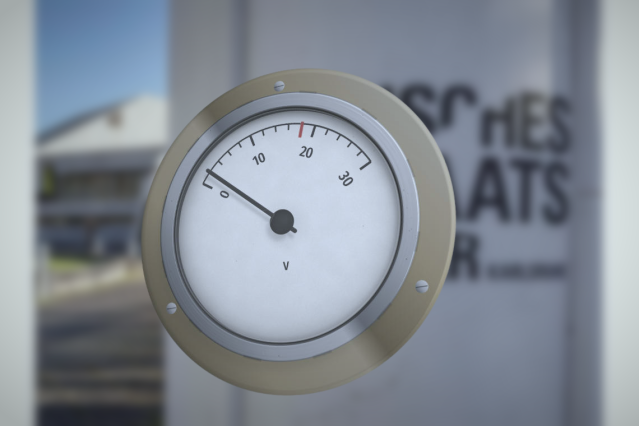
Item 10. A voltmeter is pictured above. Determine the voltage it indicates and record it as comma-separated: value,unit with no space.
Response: 2,V
